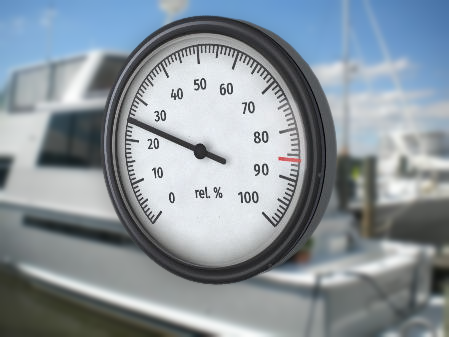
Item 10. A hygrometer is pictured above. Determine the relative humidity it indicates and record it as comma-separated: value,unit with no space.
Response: 25,%
